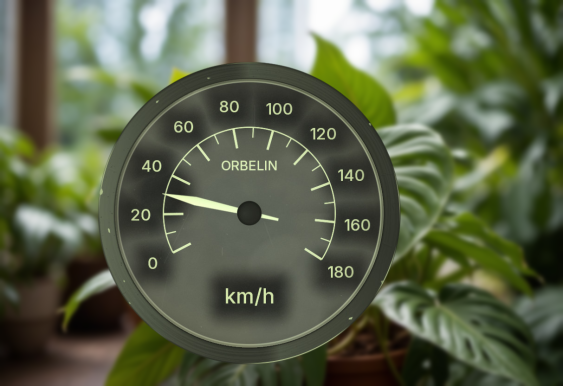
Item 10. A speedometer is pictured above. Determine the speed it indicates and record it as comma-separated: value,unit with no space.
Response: 30,km/h
